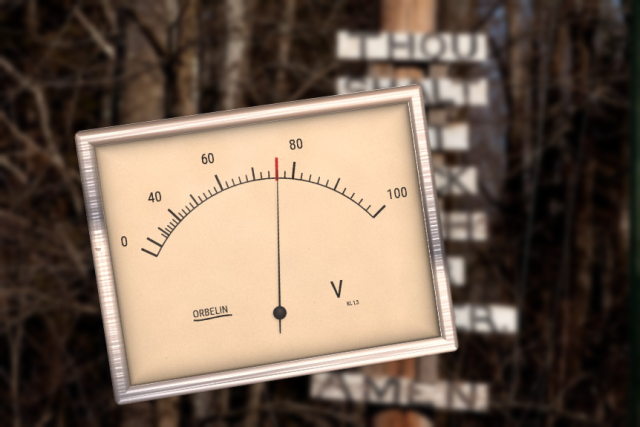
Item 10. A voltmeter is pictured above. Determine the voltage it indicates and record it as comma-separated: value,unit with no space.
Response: 76,V
